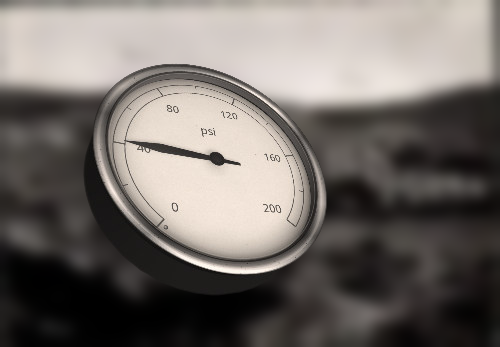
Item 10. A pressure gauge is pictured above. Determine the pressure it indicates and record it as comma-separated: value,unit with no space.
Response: 40,psi
